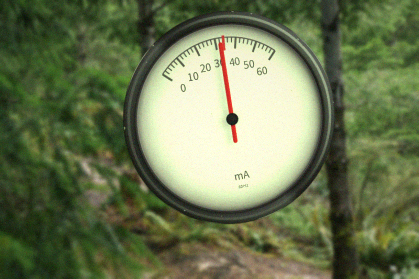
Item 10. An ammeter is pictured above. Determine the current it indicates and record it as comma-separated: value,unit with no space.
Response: 32,mA
